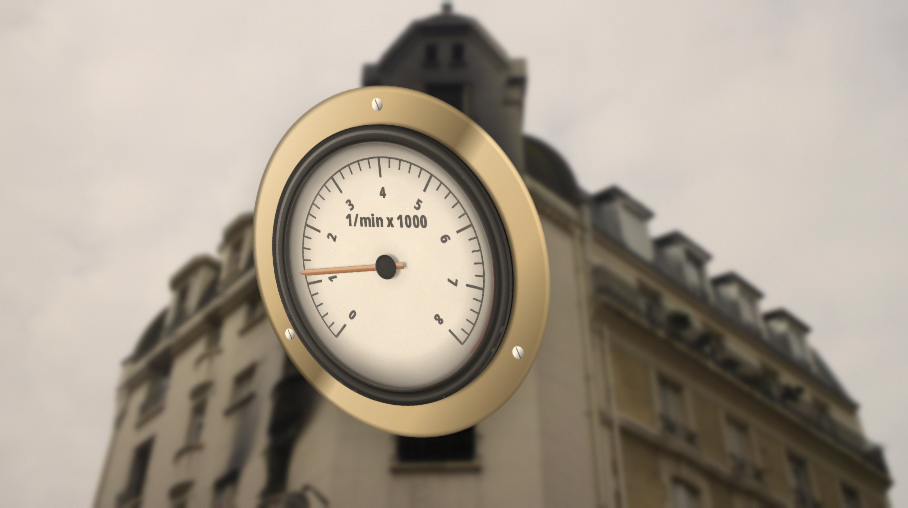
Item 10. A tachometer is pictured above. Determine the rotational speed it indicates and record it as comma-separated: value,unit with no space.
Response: 1200,rpm
